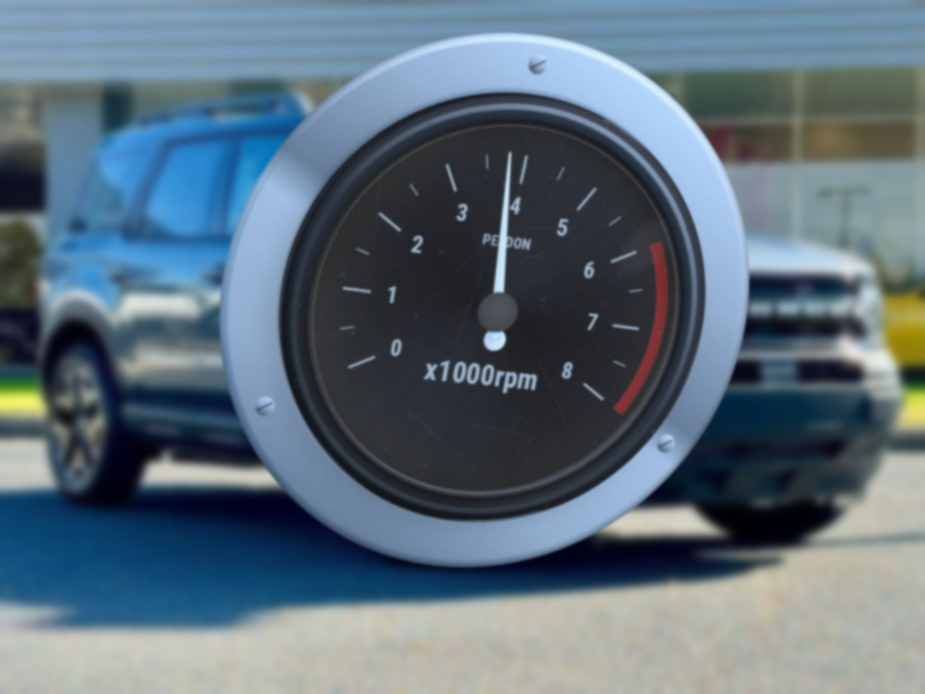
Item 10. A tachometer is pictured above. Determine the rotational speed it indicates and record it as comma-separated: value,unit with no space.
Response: 3750,rpm
